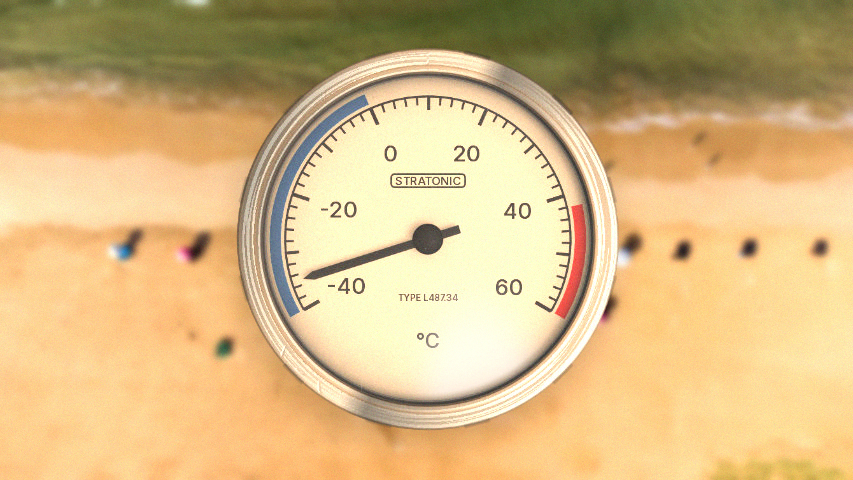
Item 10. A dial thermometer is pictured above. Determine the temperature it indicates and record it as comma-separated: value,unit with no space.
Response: -35,°C
